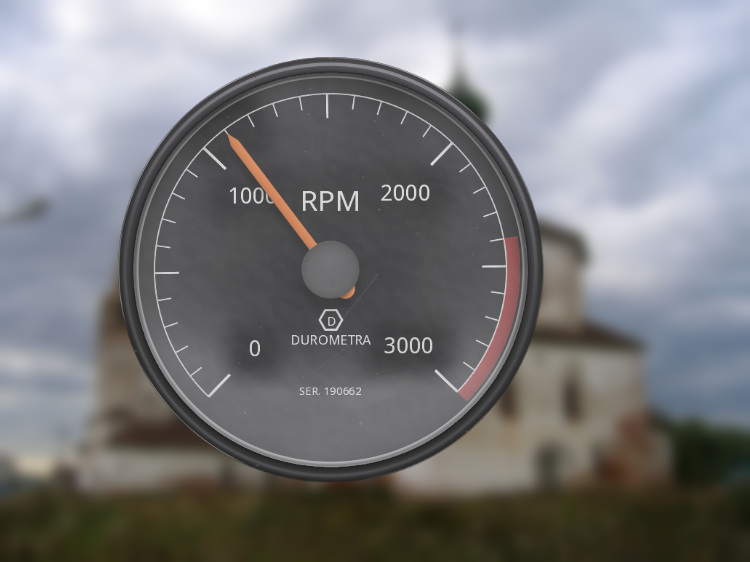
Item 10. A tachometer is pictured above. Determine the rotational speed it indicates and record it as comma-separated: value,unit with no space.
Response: 1100,rpm
